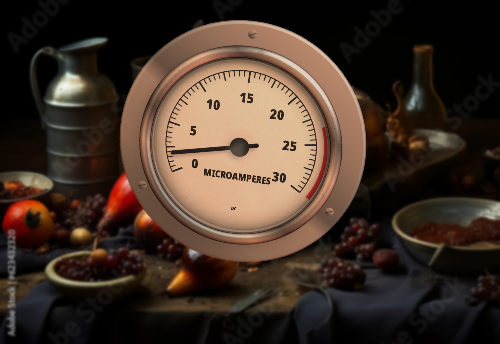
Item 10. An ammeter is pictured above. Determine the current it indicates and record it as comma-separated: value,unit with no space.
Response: 2,µA
